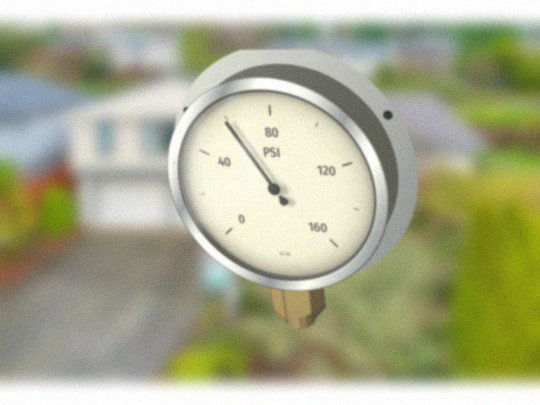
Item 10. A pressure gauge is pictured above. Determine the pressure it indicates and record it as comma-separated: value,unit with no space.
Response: 60,psi
